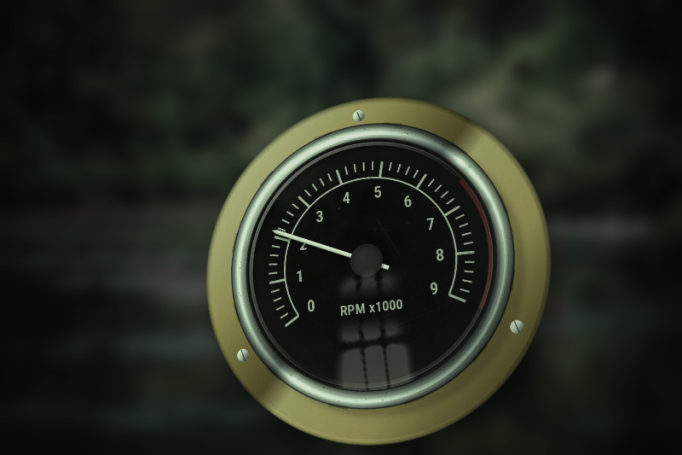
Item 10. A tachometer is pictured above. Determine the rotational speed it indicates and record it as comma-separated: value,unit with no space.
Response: 2100,rpm
